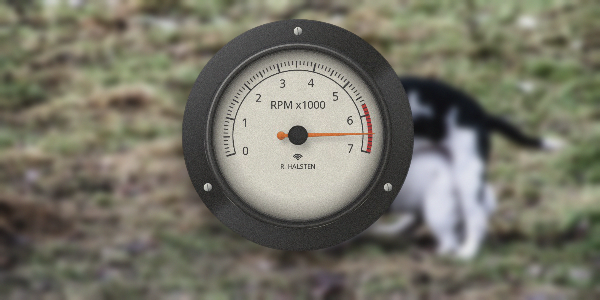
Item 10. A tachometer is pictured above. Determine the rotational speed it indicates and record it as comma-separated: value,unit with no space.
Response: 6500,rpm
